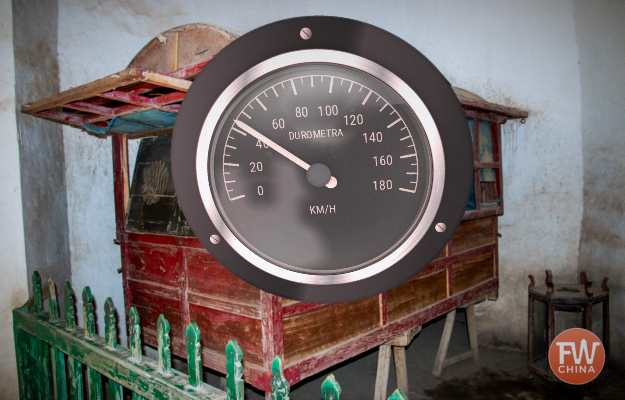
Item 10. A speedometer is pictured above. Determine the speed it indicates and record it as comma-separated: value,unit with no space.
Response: 45,km/h
